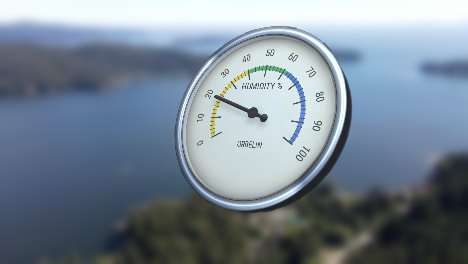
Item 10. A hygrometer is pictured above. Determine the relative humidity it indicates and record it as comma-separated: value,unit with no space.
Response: 20,%
